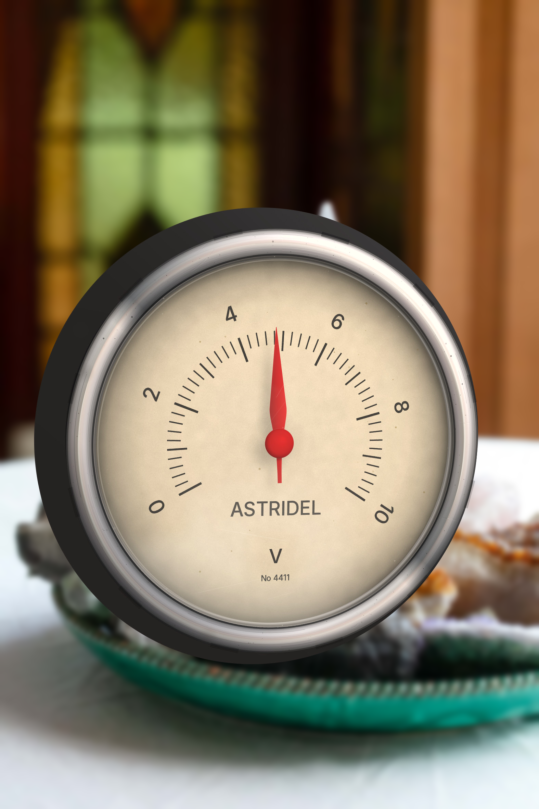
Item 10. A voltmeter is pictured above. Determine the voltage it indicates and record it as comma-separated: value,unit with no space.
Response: 4.8,V
